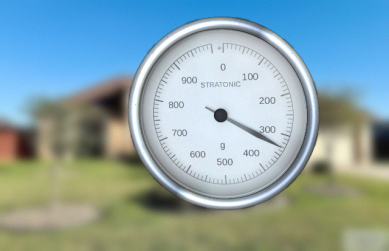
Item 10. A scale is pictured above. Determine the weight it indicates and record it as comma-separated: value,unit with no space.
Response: 330,g
